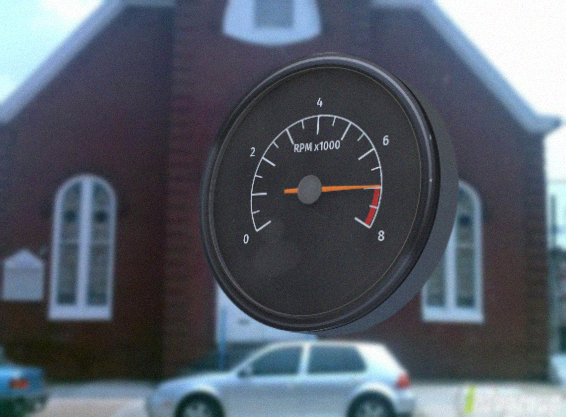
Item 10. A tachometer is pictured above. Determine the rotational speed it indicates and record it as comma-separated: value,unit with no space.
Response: 7000,rpm
